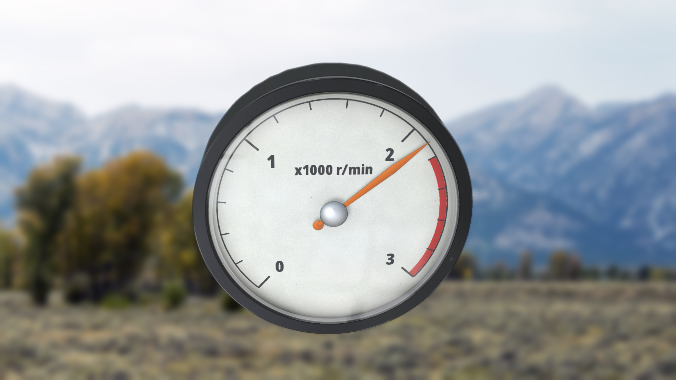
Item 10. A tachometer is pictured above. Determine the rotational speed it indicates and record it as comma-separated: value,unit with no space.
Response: 2100,rpm
